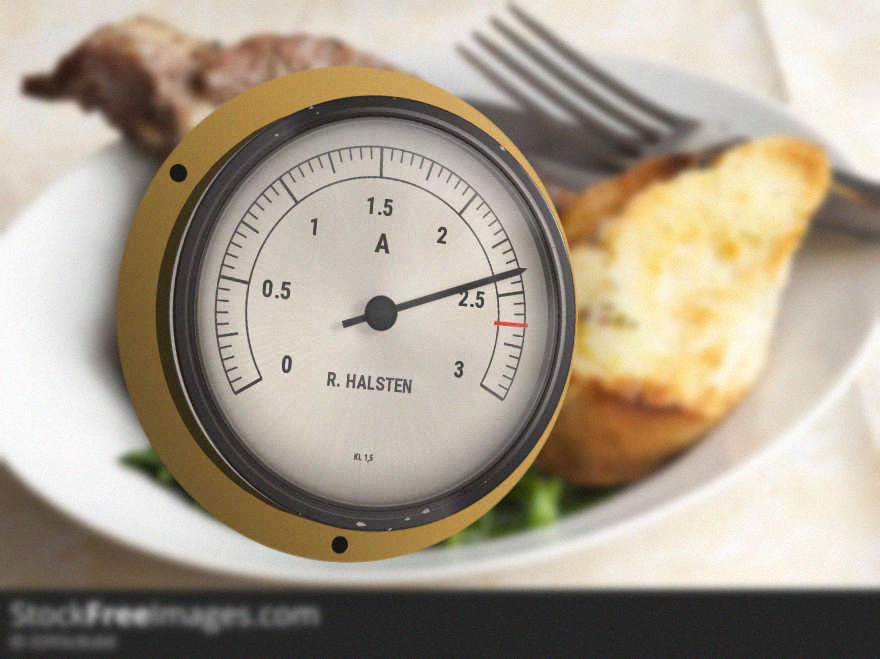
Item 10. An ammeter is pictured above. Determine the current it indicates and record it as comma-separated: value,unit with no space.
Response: 2.4,A
